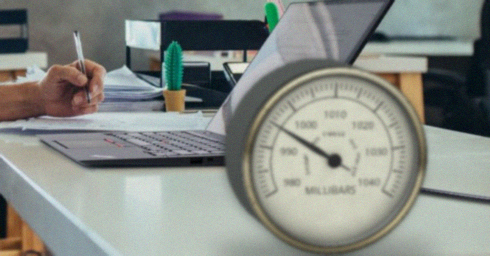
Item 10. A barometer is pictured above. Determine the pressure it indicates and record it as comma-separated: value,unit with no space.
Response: 995,mbar
